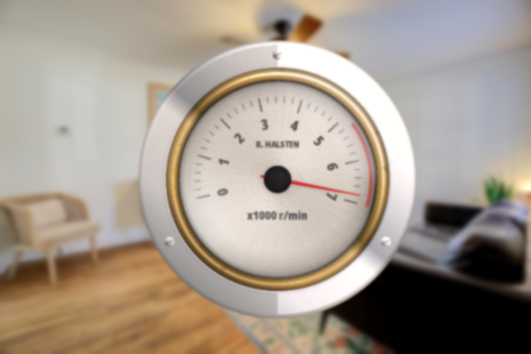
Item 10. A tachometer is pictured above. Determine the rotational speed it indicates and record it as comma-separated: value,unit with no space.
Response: 6800,rpm
